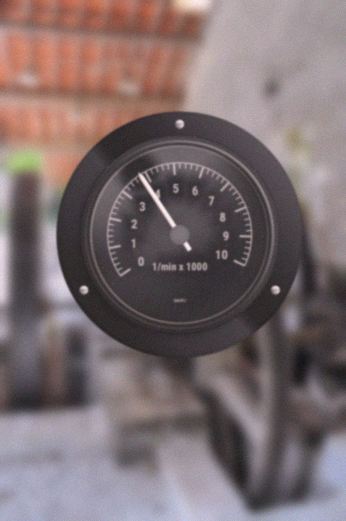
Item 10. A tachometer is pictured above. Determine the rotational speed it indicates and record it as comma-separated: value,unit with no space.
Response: 3800,rpm
